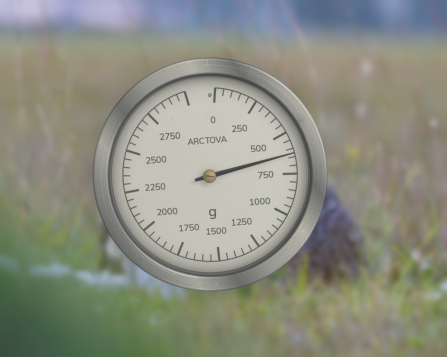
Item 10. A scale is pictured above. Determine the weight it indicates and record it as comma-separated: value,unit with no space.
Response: 625,g
